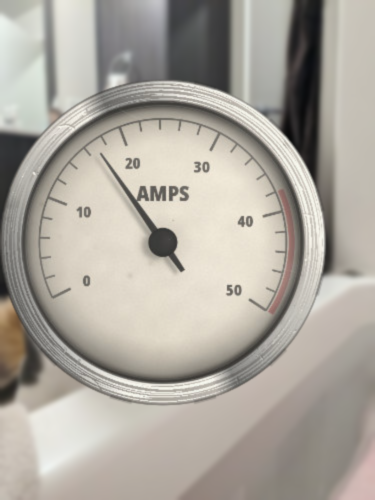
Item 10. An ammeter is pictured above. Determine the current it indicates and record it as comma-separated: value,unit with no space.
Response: 17,A
